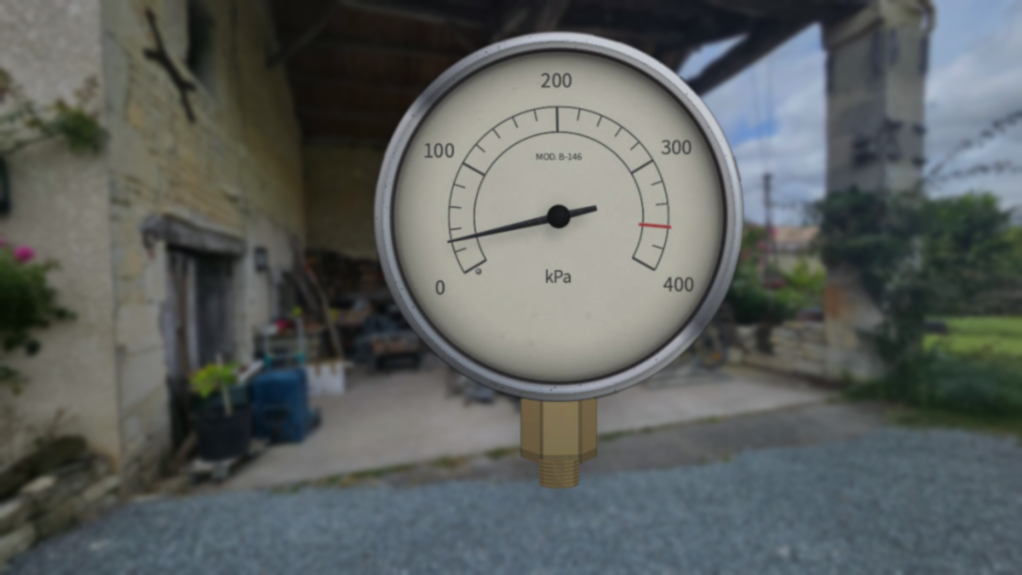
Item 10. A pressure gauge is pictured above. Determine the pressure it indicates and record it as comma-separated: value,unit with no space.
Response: 30,kPa
